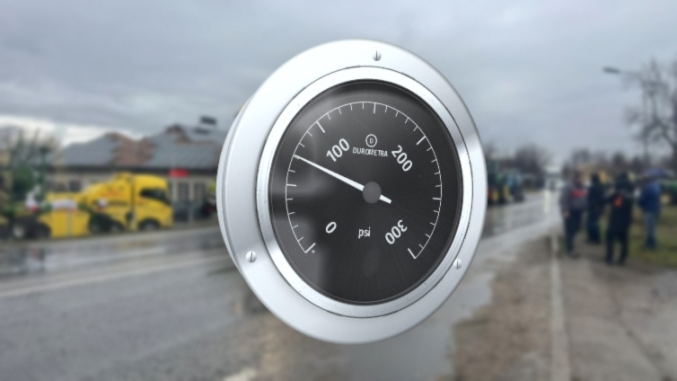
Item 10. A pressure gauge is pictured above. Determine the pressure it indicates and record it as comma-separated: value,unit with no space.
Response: 70,psi
